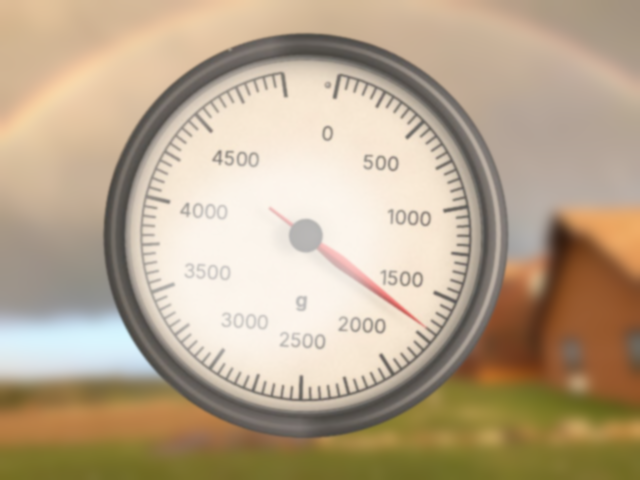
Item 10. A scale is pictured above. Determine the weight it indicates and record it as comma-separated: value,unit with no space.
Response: 1700,g
